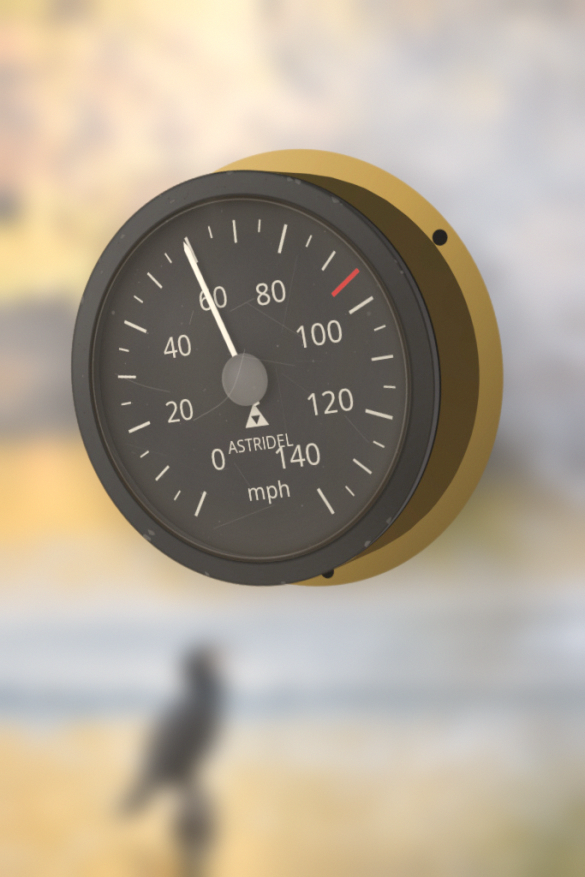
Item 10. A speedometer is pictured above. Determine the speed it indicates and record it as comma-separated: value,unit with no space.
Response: 60,mph
